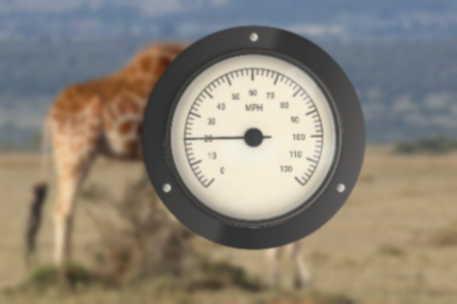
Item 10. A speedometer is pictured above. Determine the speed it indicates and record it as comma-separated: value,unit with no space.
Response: 20,mph
